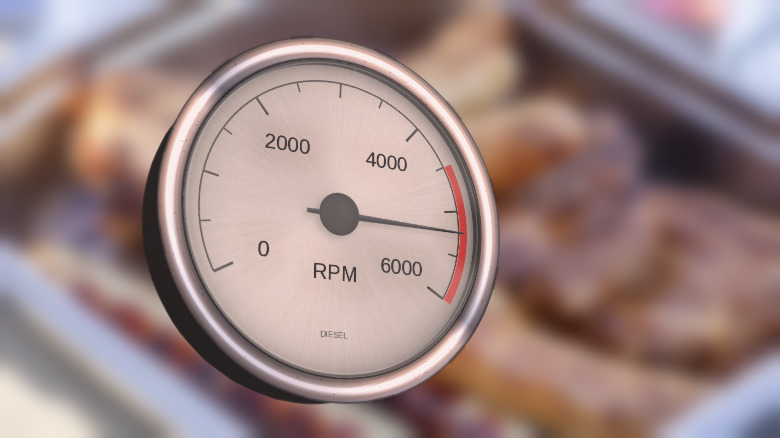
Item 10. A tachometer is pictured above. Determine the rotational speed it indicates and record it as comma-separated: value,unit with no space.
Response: 5250,rpm
